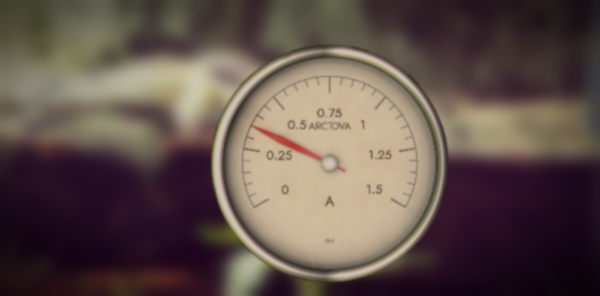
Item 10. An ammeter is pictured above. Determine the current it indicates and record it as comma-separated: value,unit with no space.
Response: 0.35,A
